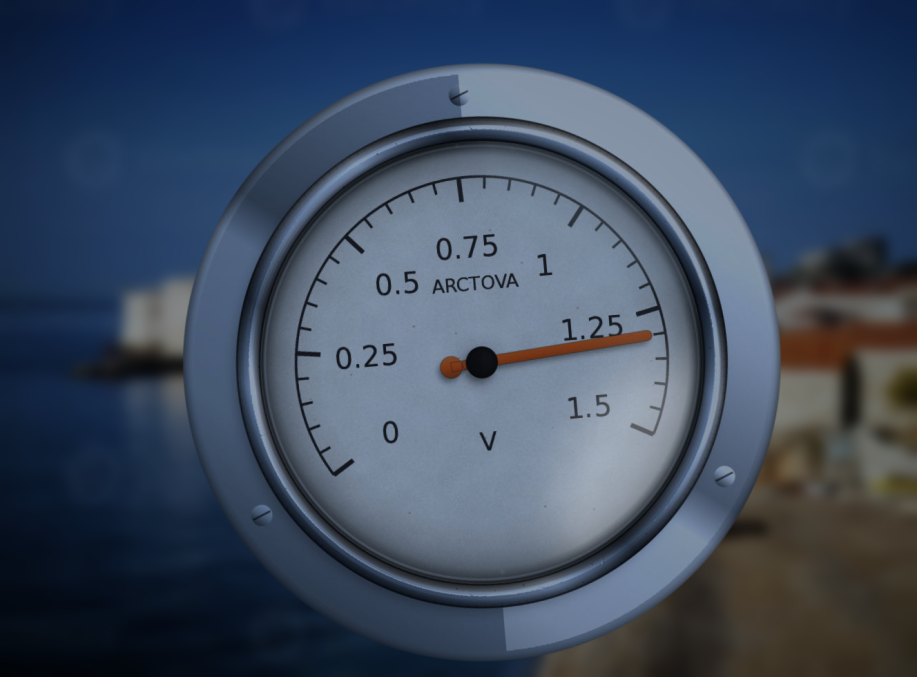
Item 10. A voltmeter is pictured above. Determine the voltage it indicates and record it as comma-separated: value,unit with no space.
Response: 1.3,V
